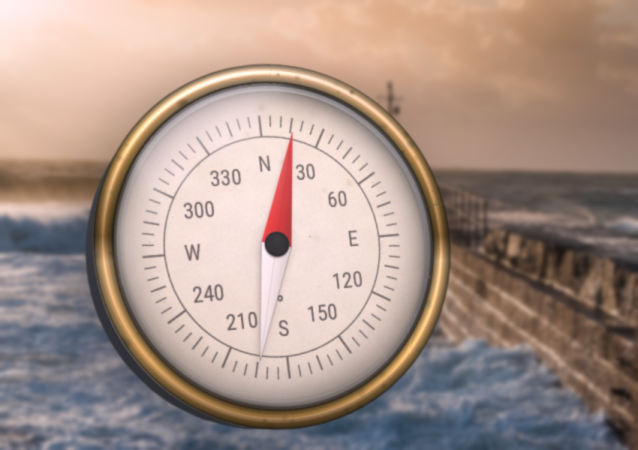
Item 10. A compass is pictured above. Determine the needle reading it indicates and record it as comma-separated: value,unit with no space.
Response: 15,°
